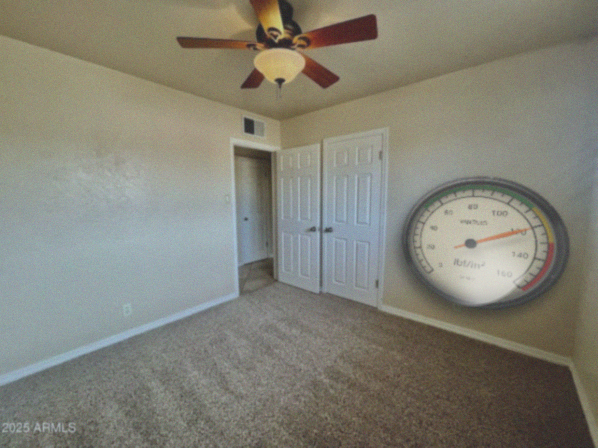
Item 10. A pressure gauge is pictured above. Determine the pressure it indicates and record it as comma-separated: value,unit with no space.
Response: 120,psi
